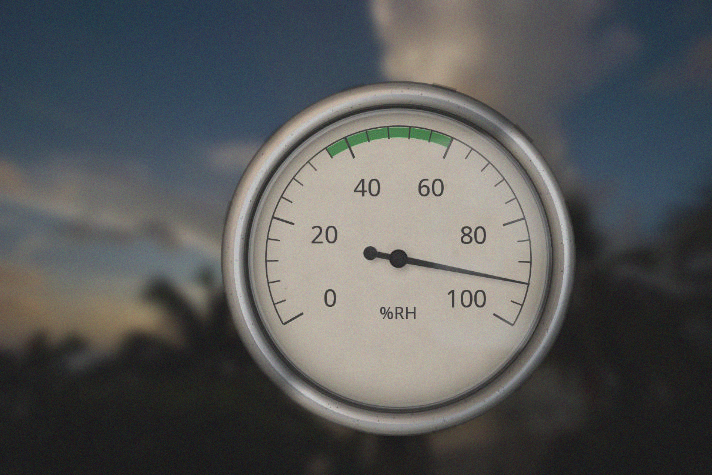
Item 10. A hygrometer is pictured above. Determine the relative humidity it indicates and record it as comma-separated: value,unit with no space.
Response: 92,%
